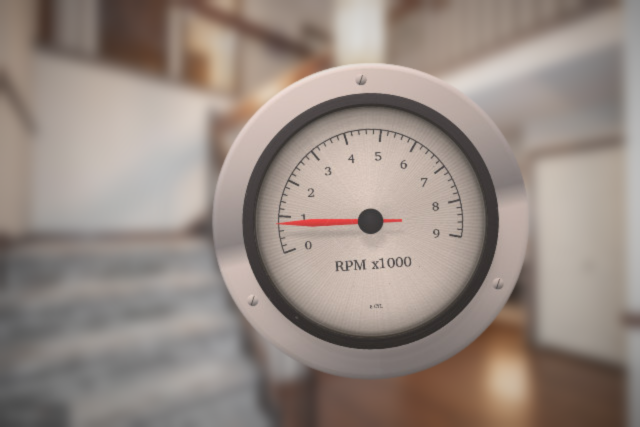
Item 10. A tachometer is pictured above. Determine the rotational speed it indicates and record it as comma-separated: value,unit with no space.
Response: 800,rpm
